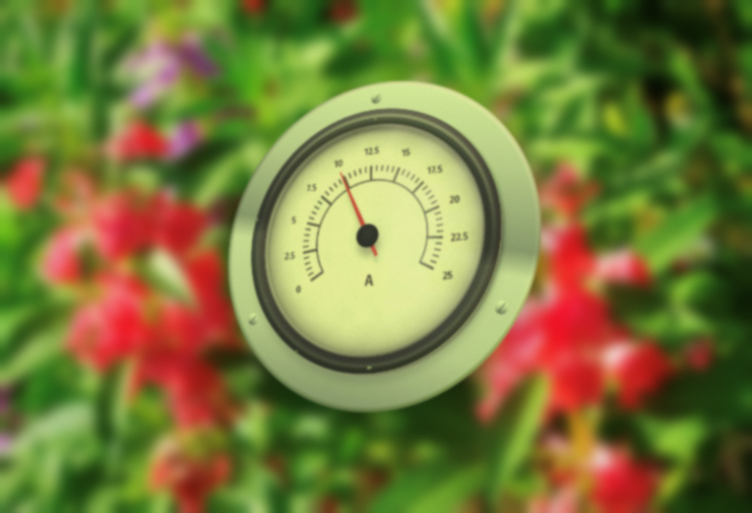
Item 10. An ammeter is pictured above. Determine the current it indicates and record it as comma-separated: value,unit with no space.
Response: 10,A
